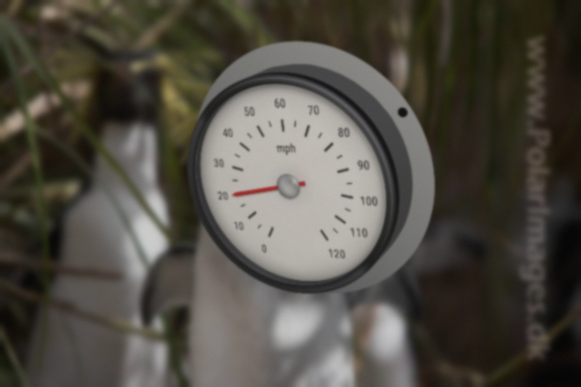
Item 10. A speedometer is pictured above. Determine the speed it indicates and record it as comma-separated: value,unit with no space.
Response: 20,mph
